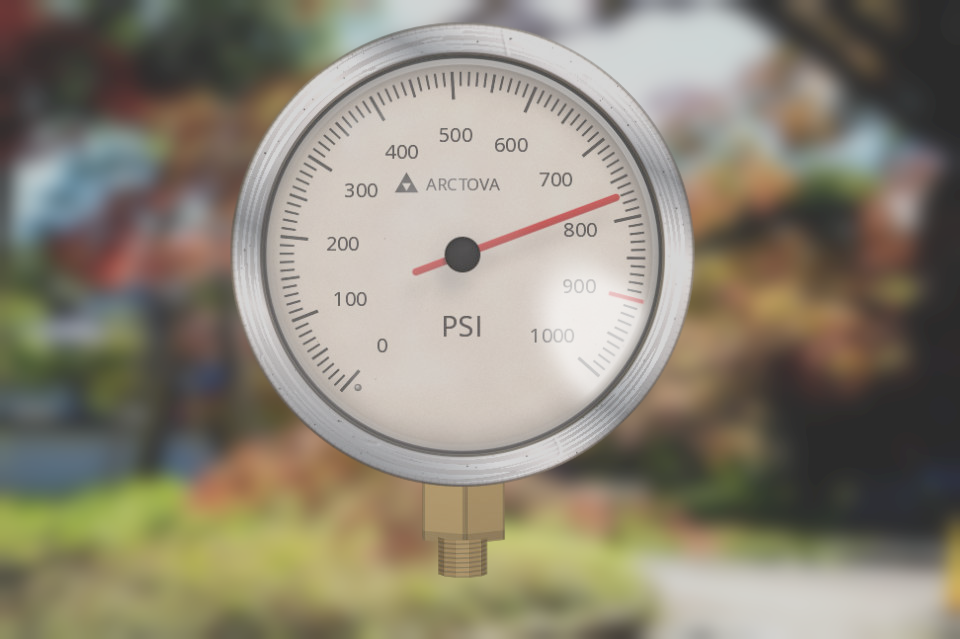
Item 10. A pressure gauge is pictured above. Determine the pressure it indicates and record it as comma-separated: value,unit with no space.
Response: 770,psi
